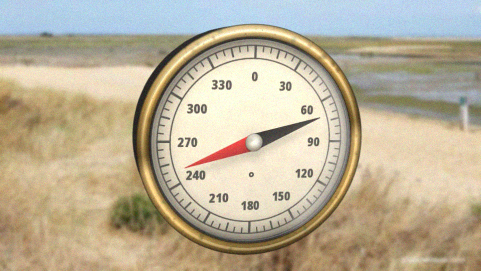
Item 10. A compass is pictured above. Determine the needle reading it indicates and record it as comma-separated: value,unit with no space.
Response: 250,°
